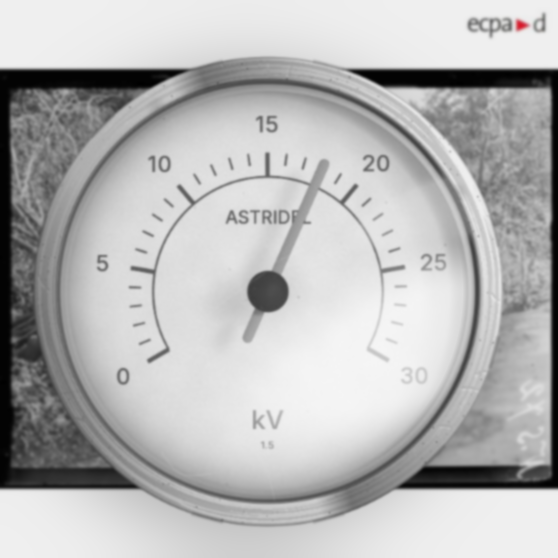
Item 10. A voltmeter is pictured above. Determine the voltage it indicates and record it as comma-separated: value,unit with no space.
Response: 18,kV
